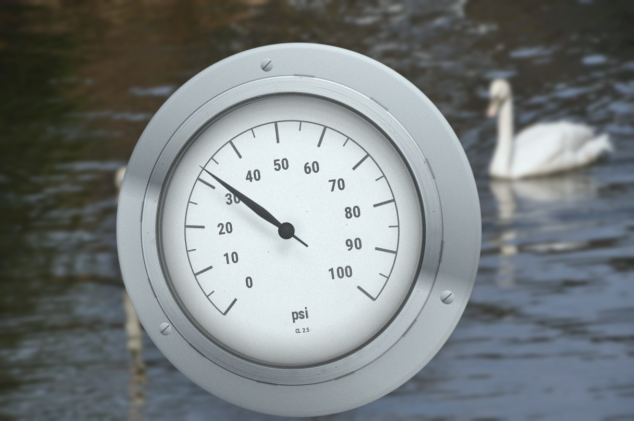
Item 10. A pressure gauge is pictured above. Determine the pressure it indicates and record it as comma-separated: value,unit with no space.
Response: 32.5,psi
